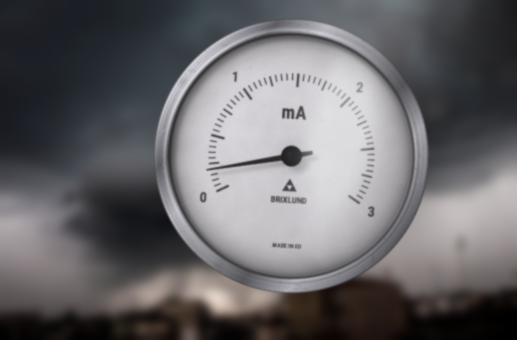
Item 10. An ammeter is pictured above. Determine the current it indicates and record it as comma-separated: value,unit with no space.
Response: 0.2,mA
